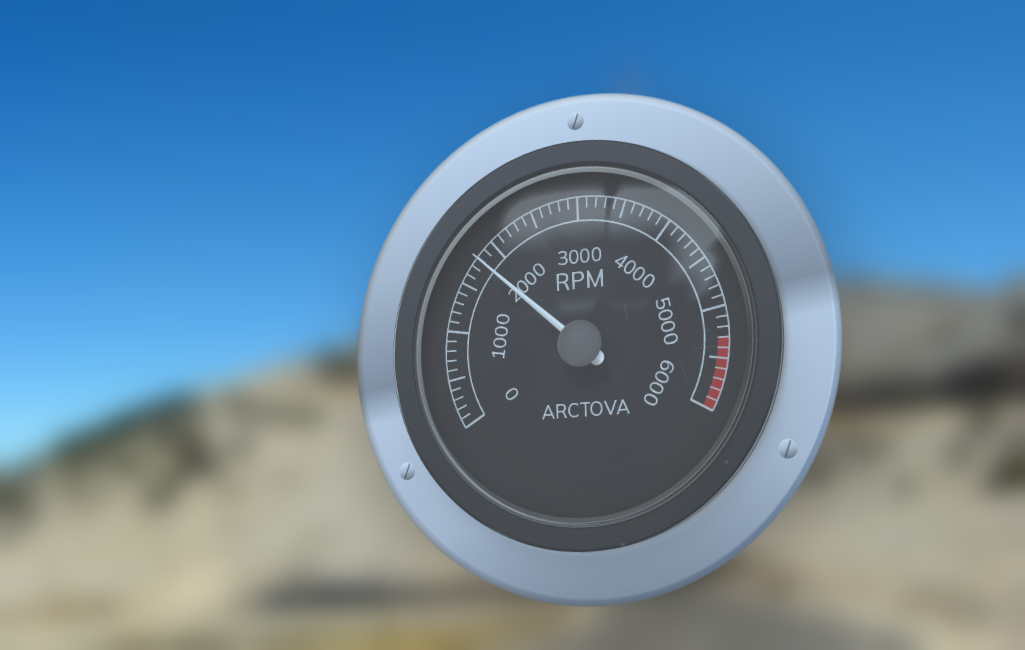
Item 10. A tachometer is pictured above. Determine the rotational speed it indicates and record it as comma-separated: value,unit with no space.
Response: 1800,rpm
